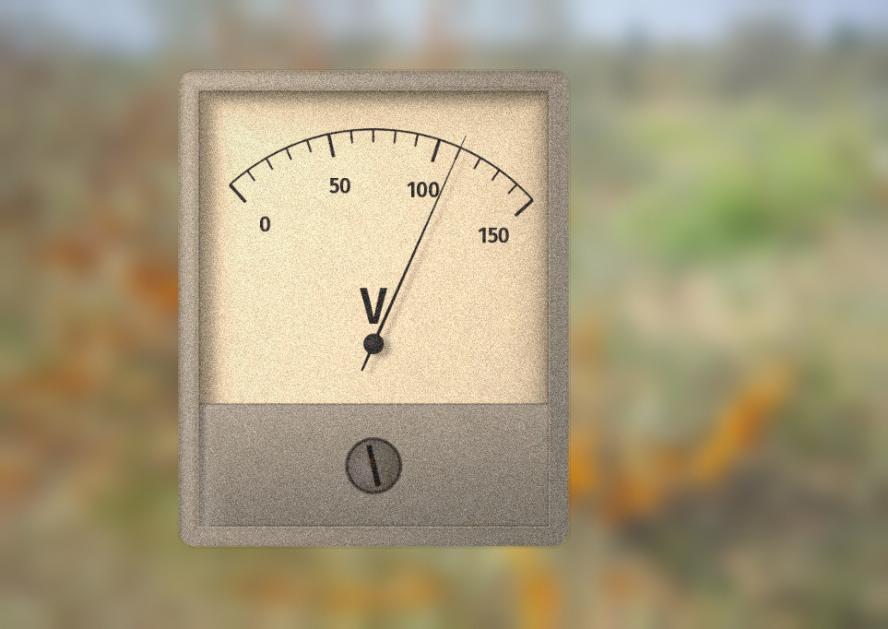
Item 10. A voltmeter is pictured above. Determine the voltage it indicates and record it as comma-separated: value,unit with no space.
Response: 110,V
